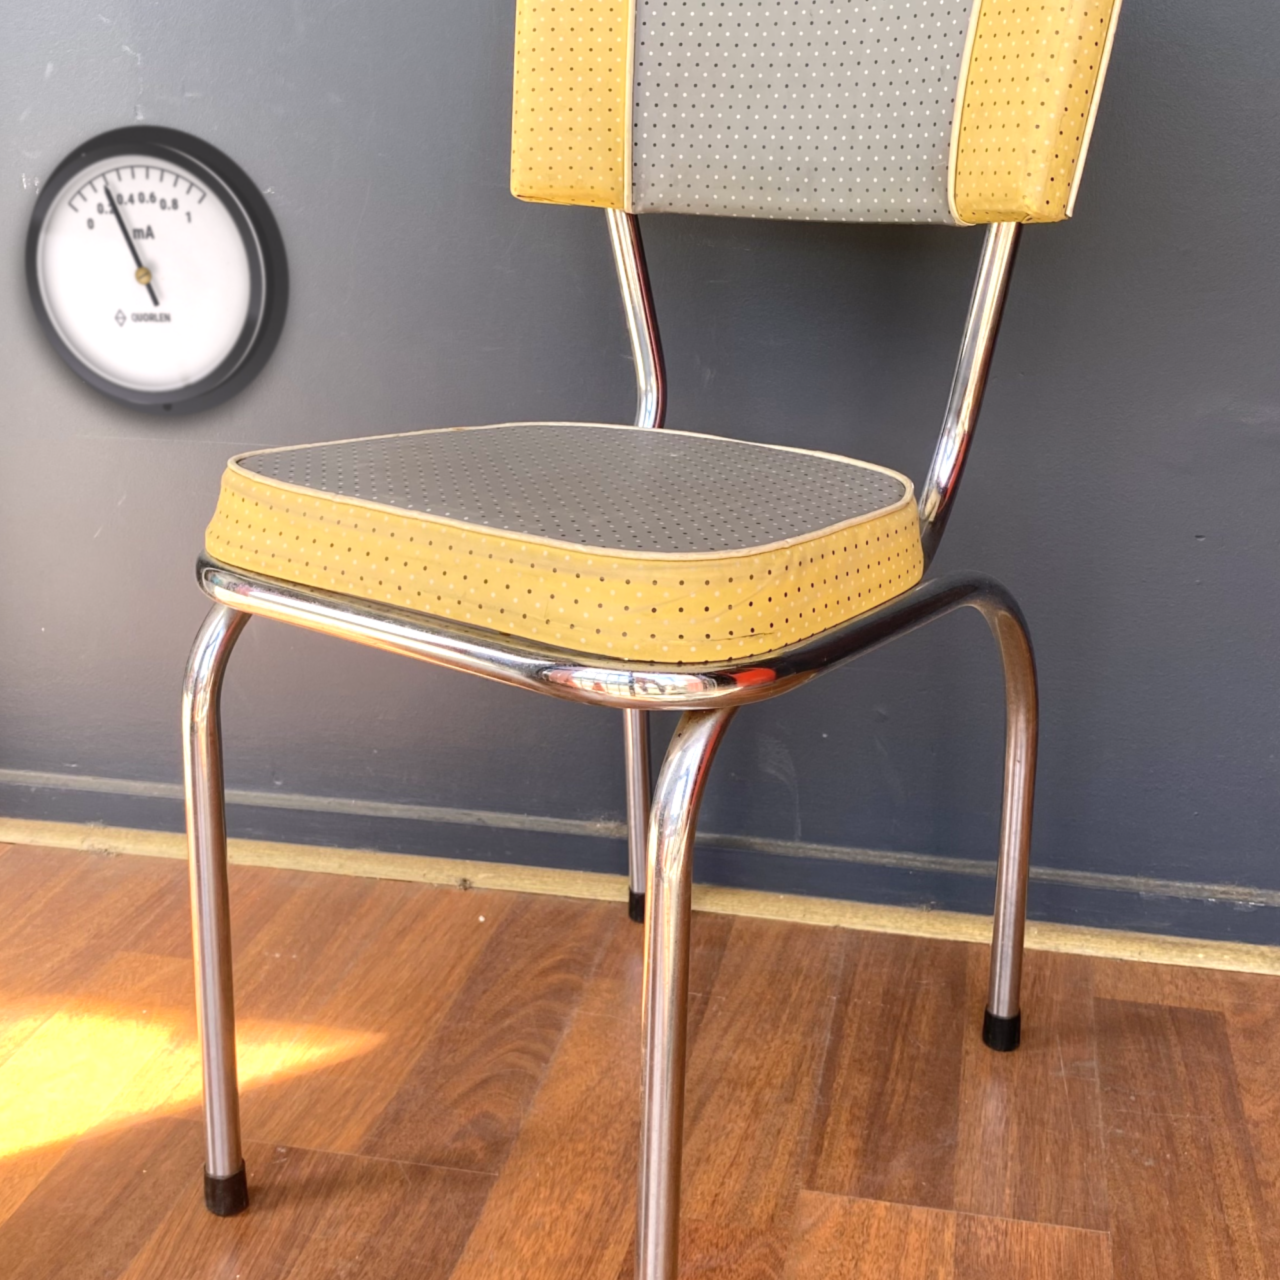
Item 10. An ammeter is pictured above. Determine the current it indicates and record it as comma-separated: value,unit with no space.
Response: 0.3,mA
